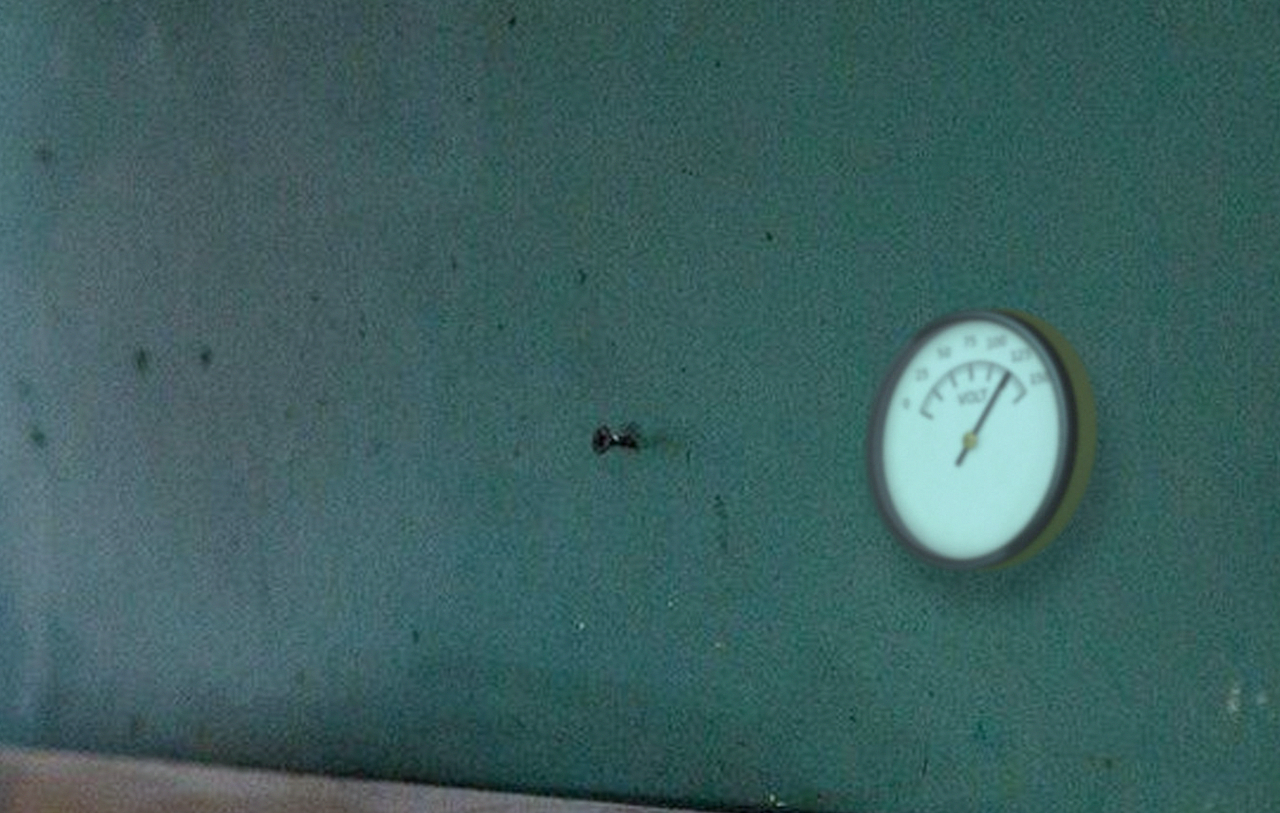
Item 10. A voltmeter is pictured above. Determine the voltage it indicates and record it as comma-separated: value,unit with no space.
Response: 125,V
